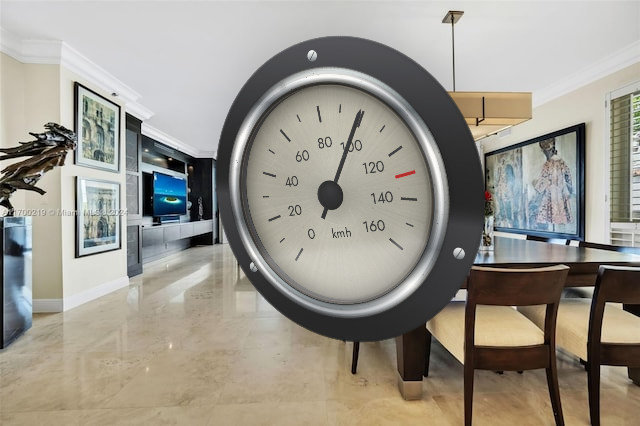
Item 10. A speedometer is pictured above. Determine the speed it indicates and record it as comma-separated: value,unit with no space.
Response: 100,km/h
